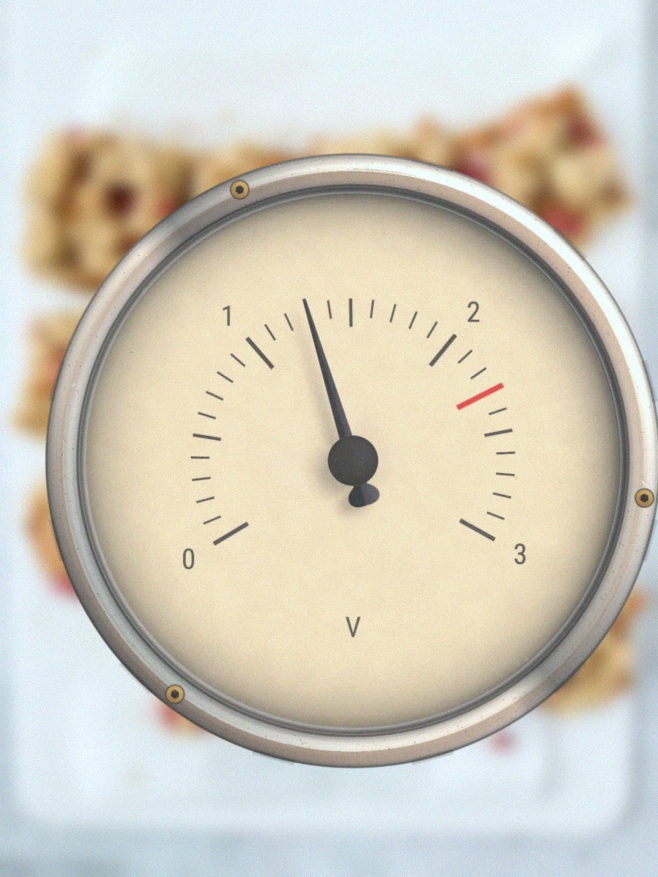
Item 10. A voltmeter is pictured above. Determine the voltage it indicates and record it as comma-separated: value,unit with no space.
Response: 1.3,V
